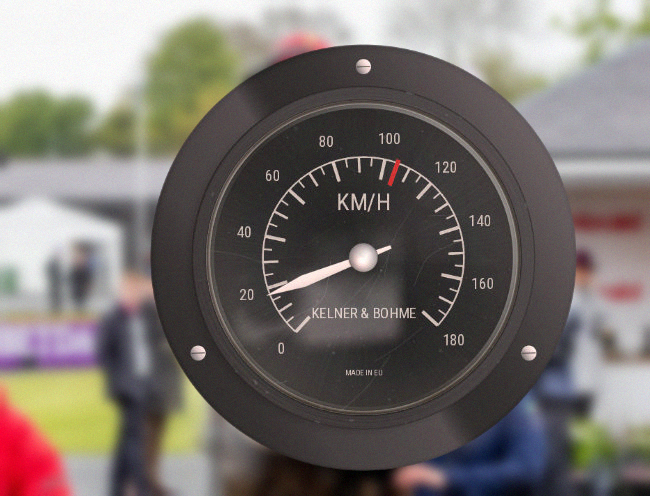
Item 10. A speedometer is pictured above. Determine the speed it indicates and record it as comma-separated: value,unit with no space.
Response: 17.5,km/h
